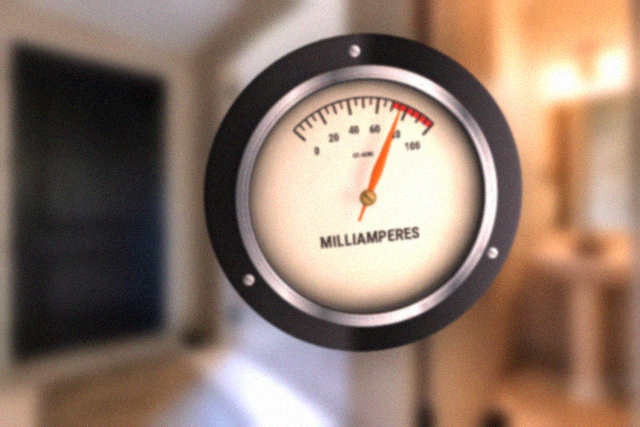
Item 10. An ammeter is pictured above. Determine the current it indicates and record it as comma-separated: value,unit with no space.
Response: 75,mA
